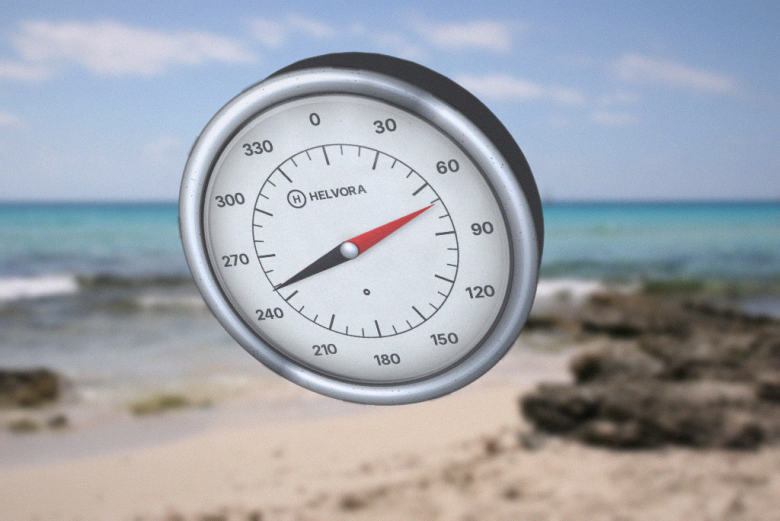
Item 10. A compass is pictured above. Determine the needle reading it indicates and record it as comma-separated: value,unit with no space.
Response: 70,°
